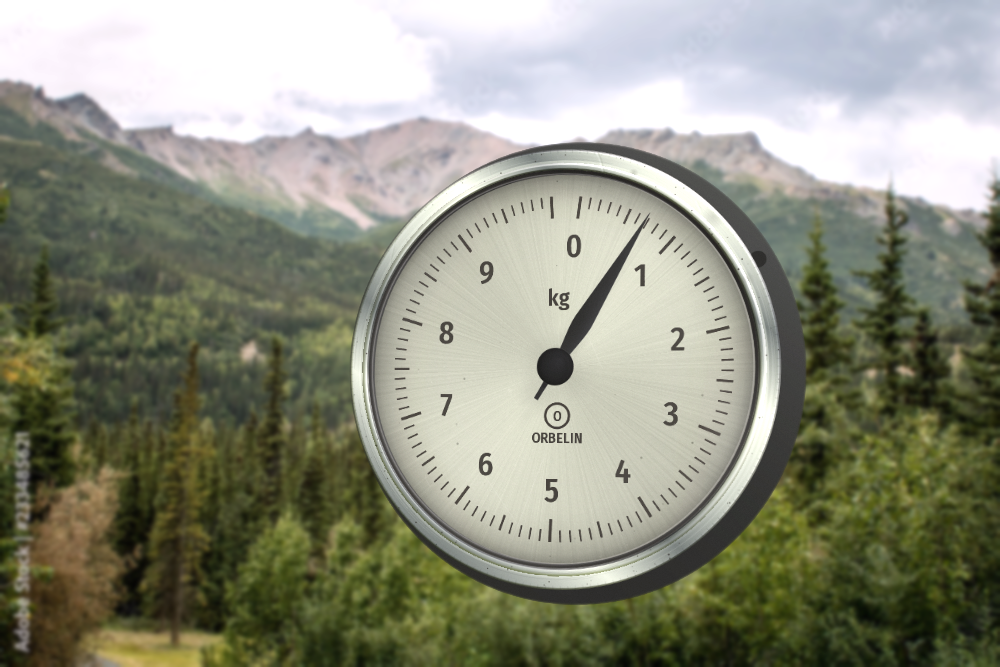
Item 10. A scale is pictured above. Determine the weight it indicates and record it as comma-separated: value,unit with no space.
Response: 0.7,kg
